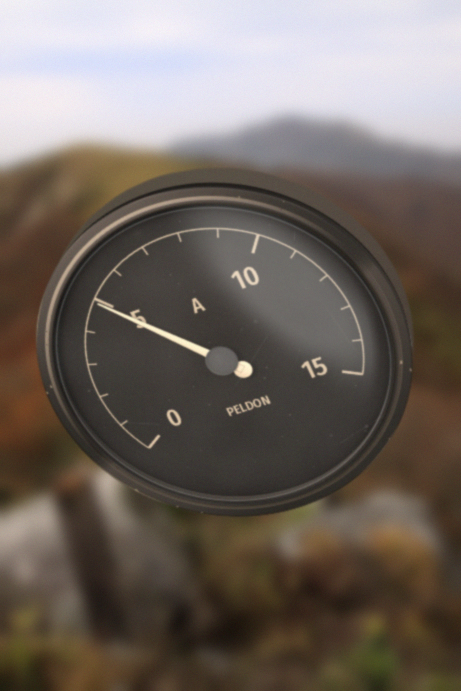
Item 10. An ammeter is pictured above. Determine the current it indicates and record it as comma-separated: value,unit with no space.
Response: 5,A
